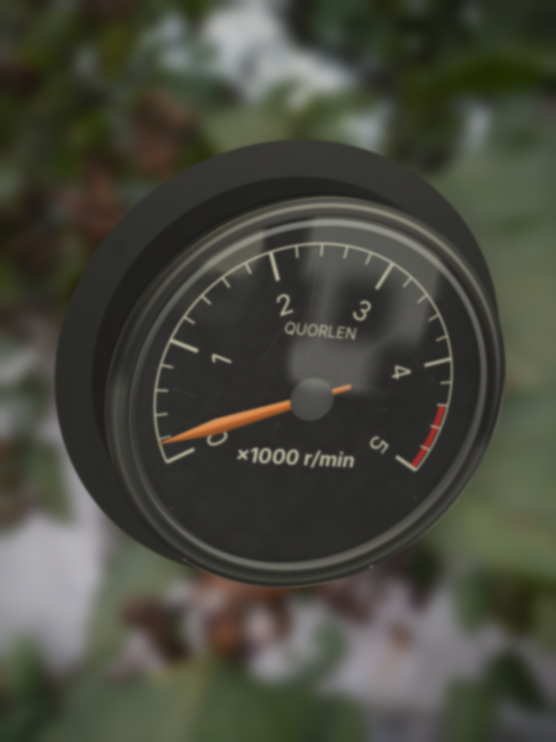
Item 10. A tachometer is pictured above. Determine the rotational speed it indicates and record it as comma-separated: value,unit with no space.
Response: 200,rpm
